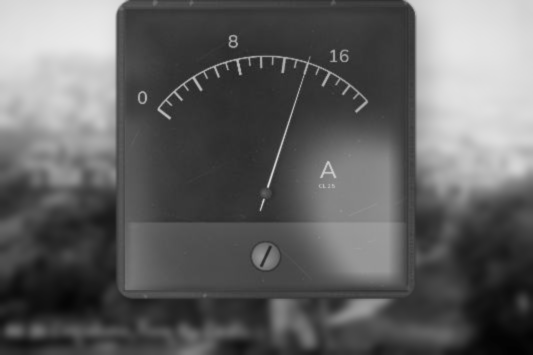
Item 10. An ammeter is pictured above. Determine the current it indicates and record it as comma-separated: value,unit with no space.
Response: 14,A
